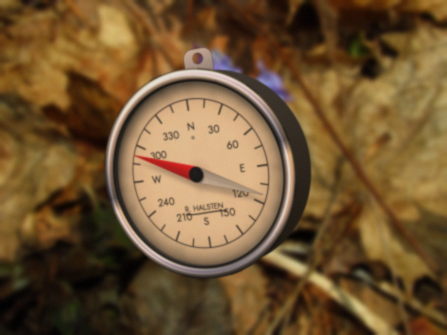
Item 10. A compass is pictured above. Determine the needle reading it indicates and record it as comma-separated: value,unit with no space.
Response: 292.5,°
